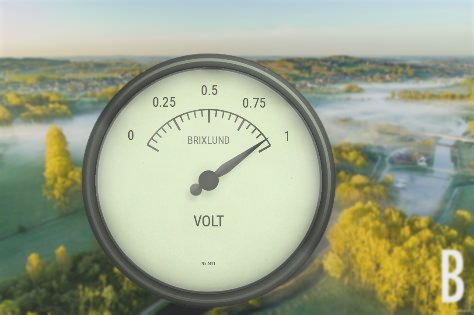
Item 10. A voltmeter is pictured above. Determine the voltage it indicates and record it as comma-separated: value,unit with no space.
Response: 0.95,V
